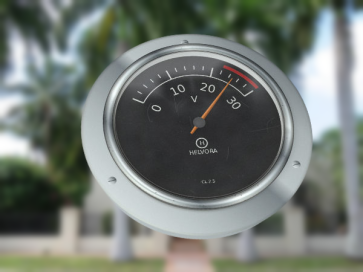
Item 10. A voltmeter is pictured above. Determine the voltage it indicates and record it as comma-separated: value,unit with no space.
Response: 25,V
